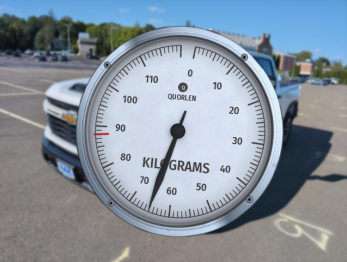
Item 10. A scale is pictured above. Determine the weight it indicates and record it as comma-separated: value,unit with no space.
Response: 65,kg
